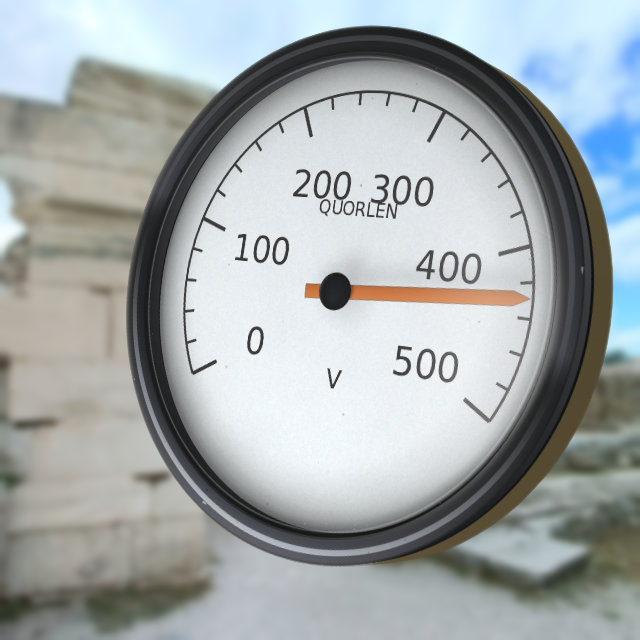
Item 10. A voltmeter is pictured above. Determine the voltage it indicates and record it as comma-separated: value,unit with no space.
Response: 430,V
